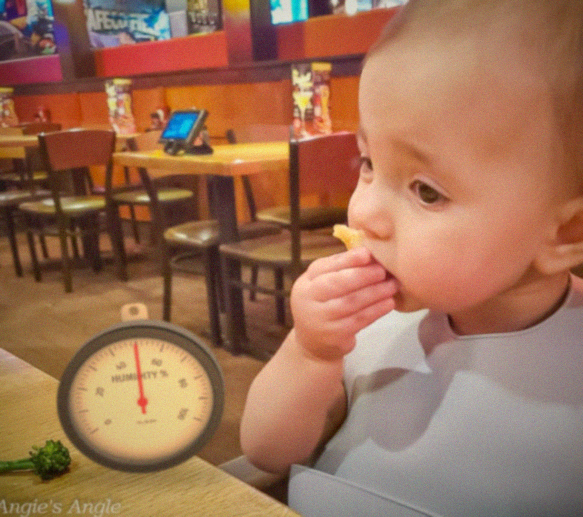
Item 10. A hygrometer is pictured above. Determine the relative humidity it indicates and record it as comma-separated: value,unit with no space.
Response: 50,%
